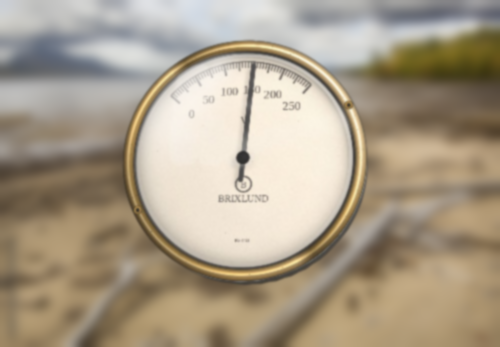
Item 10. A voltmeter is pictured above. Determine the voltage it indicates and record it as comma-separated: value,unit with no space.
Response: 150,V
